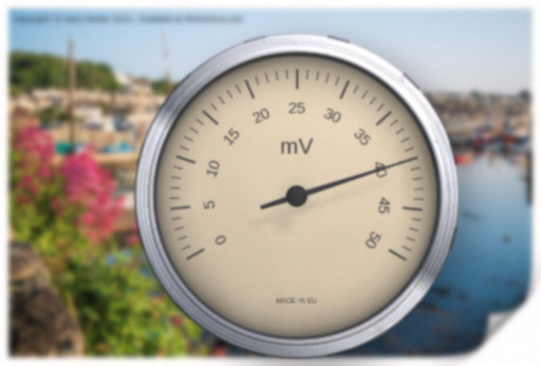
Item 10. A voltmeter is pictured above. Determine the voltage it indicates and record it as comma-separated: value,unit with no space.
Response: 40,mV
